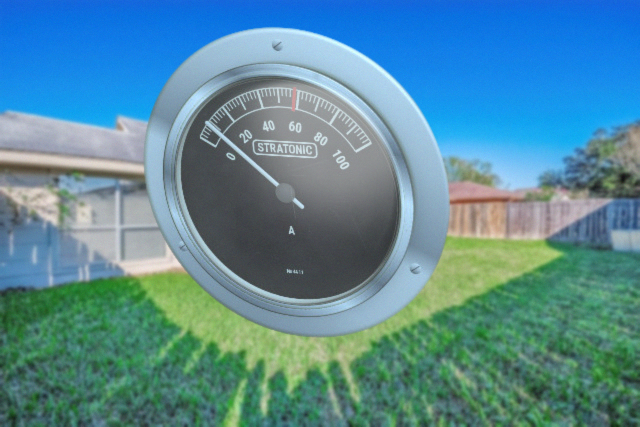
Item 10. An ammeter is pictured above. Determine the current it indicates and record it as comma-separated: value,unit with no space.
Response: 10,A
